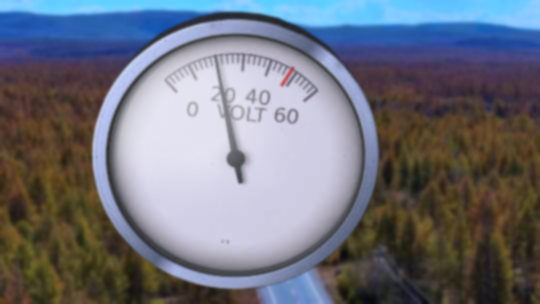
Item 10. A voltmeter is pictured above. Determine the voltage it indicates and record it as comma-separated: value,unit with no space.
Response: 20,V
